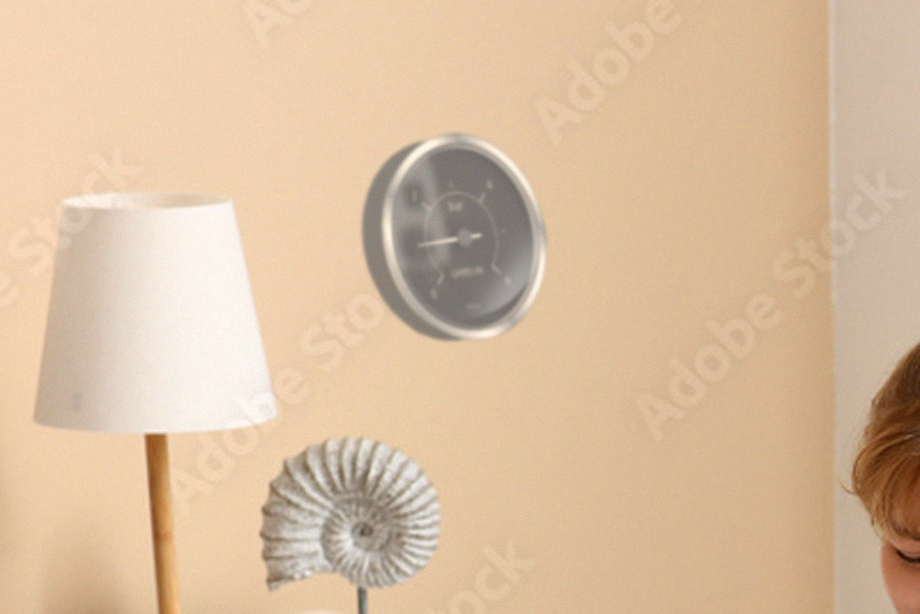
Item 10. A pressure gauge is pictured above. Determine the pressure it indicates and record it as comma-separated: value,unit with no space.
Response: 1,bar
